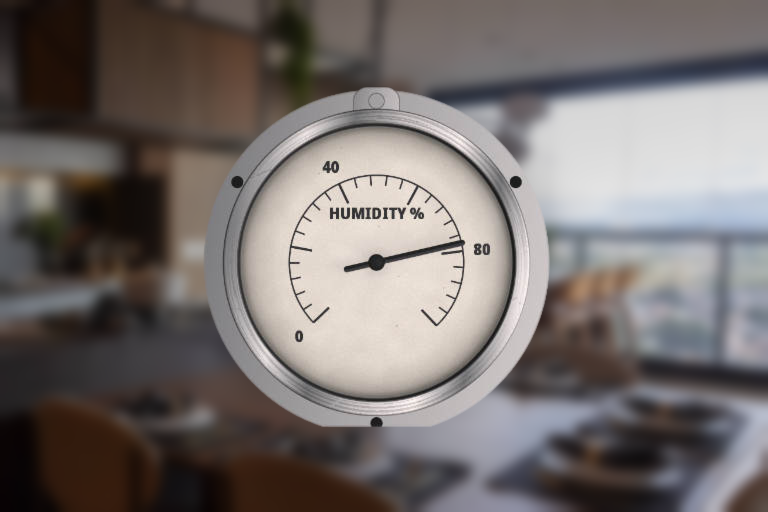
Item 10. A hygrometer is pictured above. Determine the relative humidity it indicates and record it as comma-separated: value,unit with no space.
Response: 78,%
